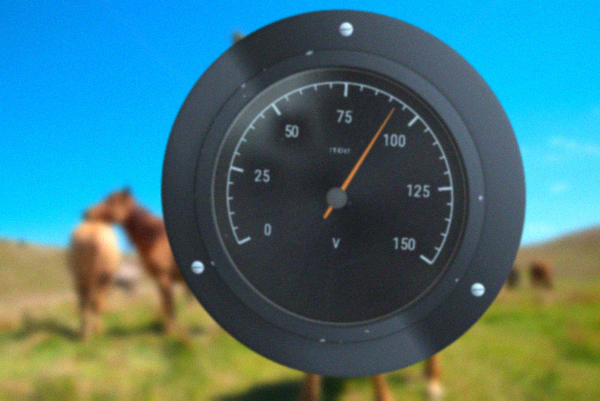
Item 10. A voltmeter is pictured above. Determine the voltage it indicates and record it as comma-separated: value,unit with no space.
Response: 92.5,V
